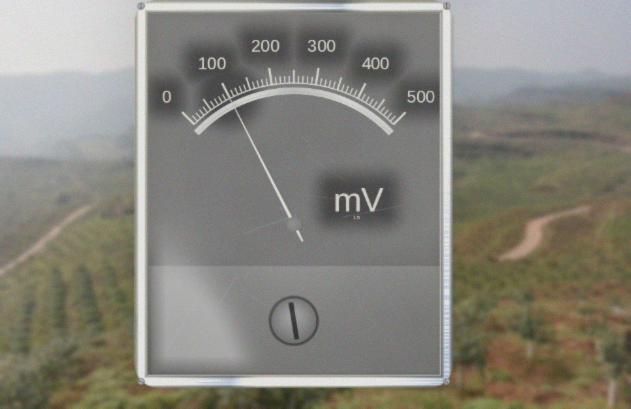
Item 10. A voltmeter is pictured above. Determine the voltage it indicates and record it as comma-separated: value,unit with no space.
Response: 100,mV
